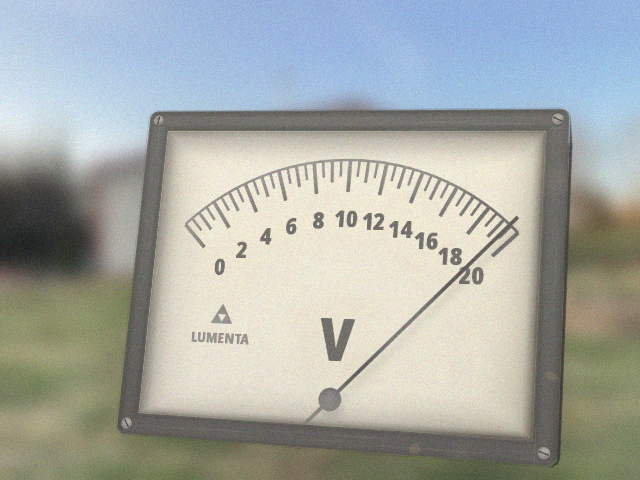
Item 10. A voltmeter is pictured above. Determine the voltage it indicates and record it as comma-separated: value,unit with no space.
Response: 19.5,V
